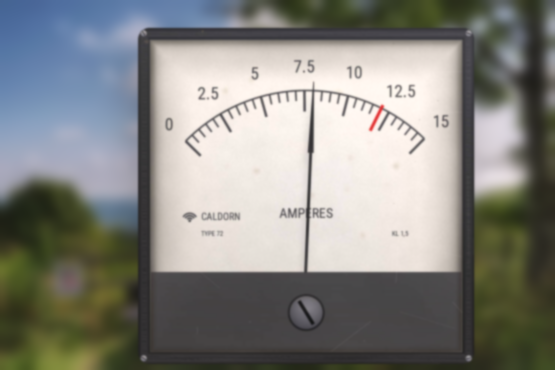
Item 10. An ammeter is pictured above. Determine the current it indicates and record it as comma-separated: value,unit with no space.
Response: 8,A
